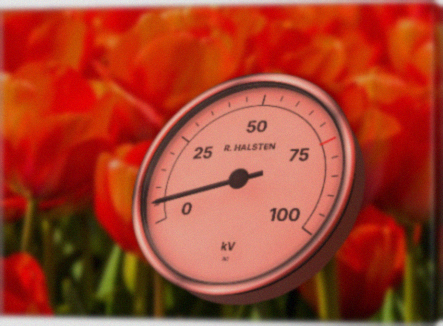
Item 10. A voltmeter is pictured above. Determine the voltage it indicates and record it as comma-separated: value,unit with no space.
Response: 5,kV
